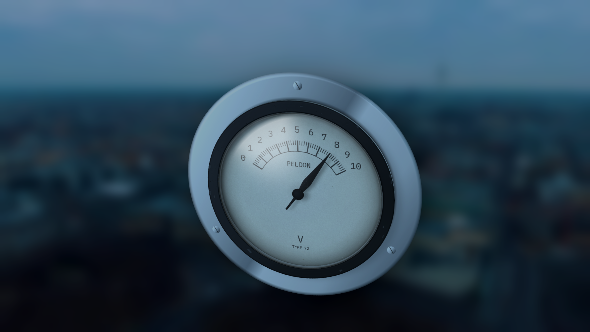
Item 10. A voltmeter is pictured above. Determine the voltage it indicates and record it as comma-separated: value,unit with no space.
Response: 8,V
